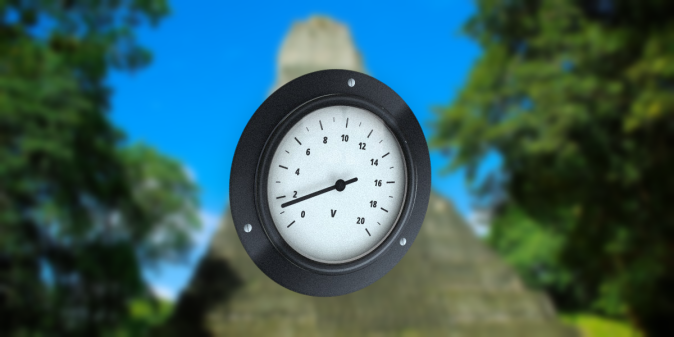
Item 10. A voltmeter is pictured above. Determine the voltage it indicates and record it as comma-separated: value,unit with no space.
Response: 1.5,V
